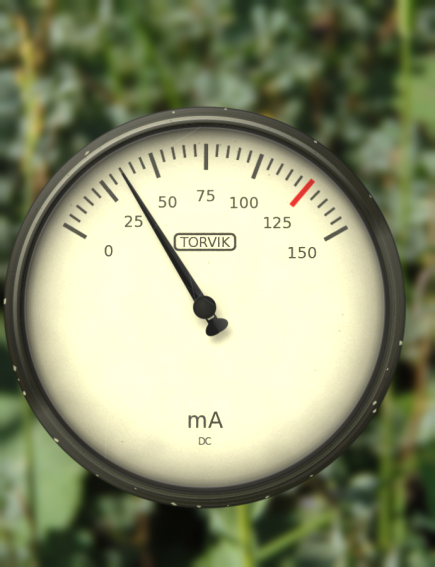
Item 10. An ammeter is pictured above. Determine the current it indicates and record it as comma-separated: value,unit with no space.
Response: 35,mA
